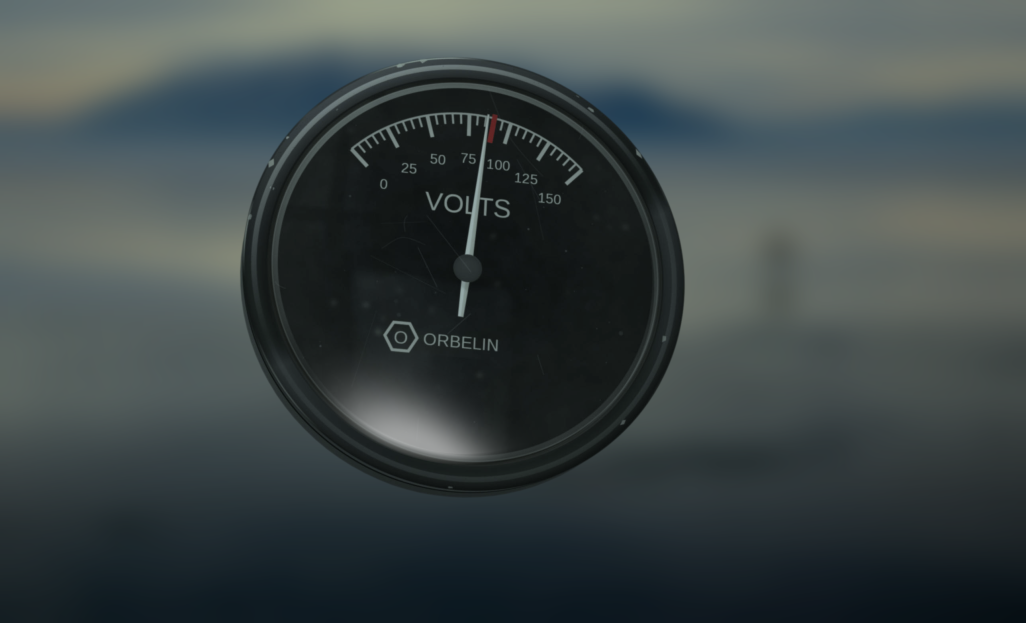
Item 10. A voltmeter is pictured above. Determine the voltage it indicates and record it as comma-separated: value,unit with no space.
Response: 85,V
